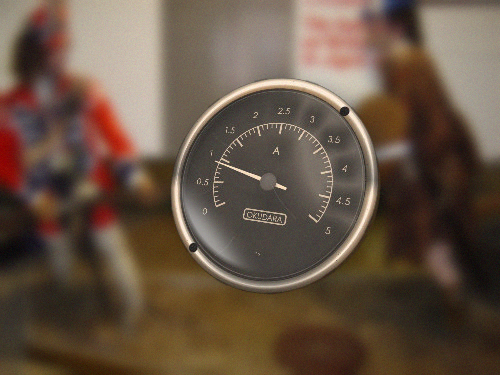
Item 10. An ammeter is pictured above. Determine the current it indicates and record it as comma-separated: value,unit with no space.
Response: 0.9,A
